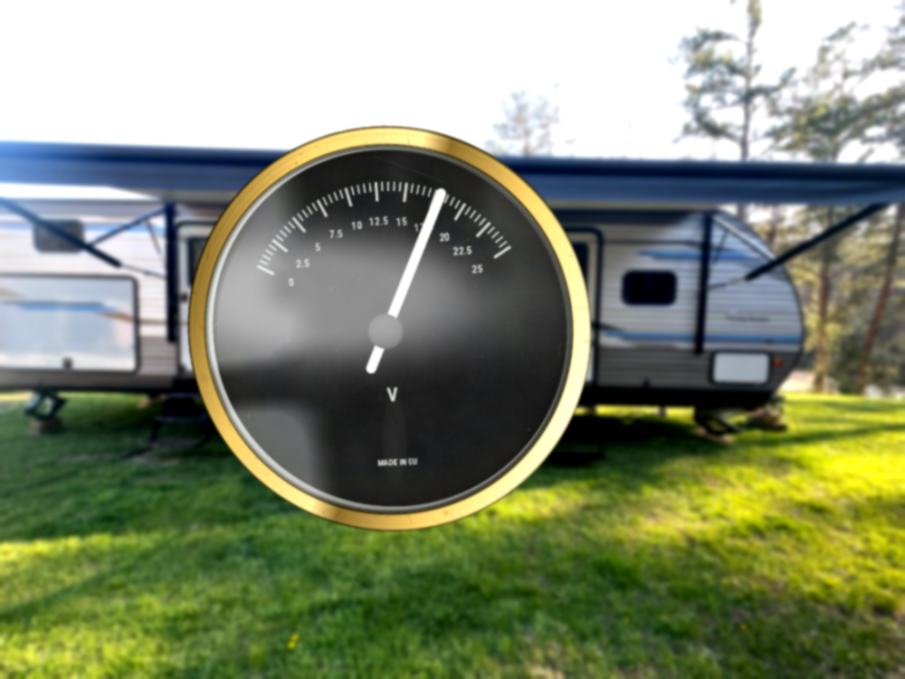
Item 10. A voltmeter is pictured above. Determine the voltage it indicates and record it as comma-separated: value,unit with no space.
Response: 18,V
